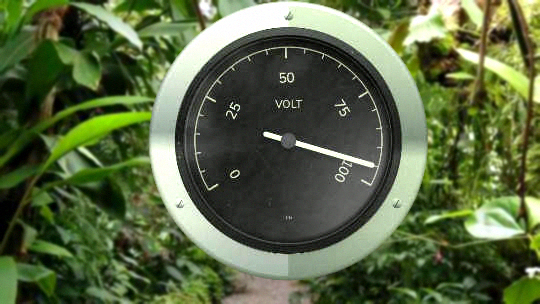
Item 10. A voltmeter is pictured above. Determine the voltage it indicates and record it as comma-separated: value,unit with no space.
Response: 95,V
